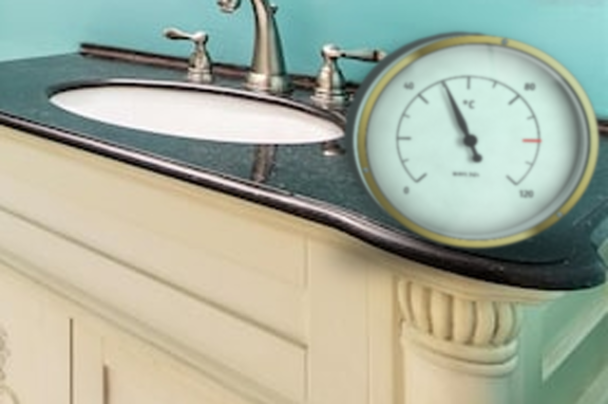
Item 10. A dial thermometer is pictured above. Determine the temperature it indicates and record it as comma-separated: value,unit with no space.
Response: 50,°C
